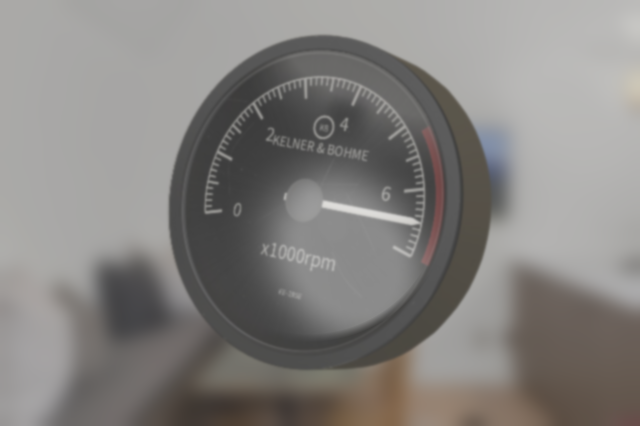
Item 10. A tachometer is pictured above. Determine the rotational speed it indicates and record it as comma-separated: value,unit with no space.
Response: 6500,rpm
